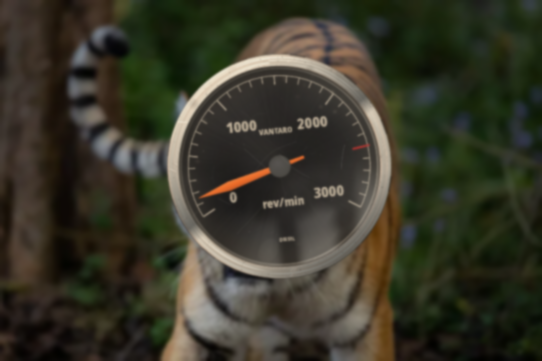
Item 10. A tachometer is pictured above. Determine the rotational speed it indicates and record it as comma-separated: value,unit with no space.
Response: 150,rpm
